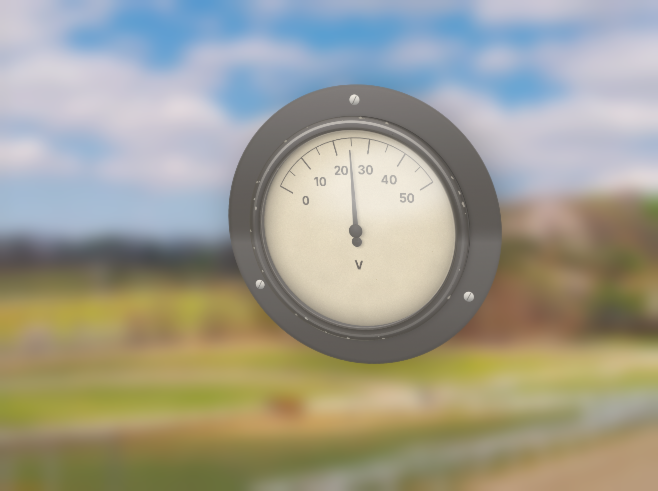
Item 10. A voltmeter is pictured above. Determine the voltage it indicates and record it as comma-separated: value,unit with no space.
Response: 25,V
